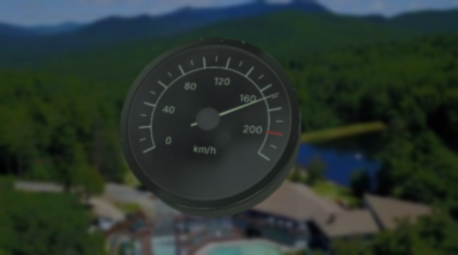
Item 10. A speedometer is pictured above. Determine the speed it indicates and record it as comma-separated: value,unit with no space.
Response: 170,km/h
